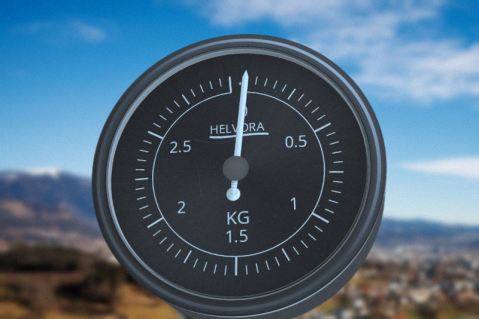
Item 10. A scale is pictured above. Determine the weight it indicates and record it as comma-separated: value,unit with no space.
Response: 0,kg
